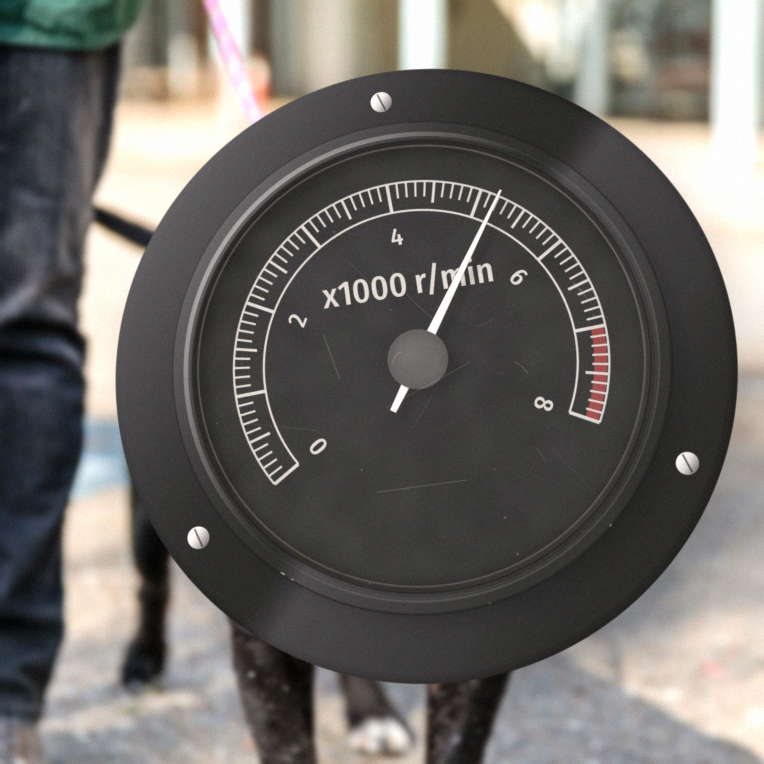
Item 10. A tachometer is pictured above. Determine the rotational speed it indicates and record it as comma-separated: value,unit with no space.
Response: 5200,rpm
